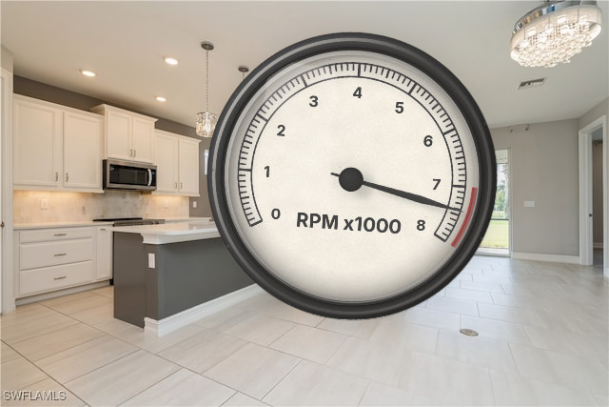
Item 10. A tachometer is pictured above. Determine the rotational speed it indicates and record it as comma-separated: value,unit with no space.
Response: 7400,rpm
